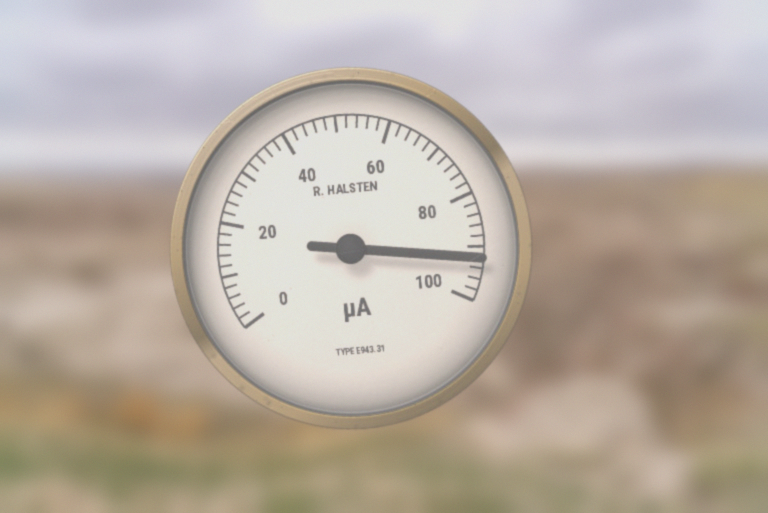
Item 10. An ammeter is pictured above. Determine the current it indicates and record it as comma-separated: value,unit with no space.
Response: 92,µA
